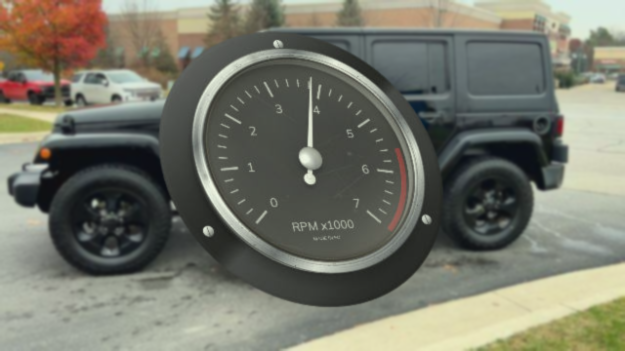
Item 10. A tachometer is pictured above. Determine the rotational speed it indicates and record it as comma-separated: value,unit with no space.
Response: 3800,rpm
